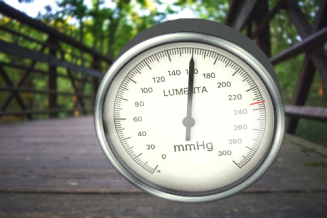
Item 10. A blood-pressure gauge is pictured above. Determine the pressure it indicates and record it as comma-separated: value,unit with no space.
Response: 160,mmHg
